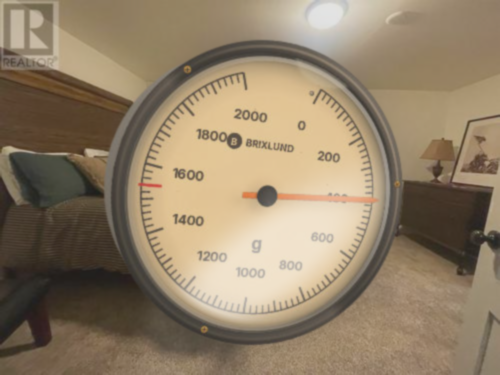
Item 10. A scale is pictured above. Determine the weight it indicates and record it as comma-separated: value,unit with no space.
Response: 400,g
